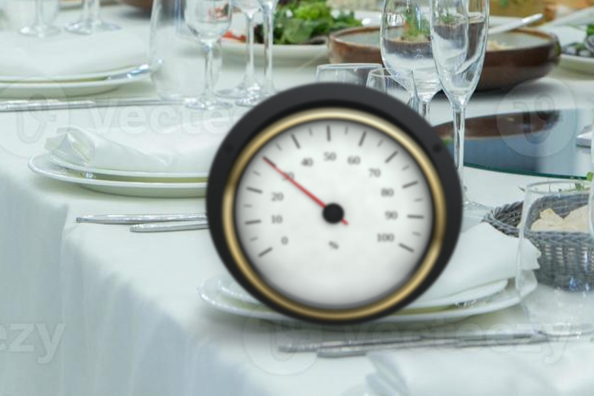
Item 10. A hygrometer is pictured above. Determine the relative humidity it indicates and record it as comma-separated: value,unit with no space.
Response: 30,%
